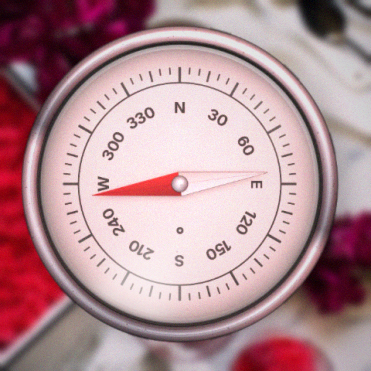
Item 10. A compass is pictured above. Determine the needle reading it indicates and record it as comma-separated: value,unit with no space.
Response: 262.5,°
